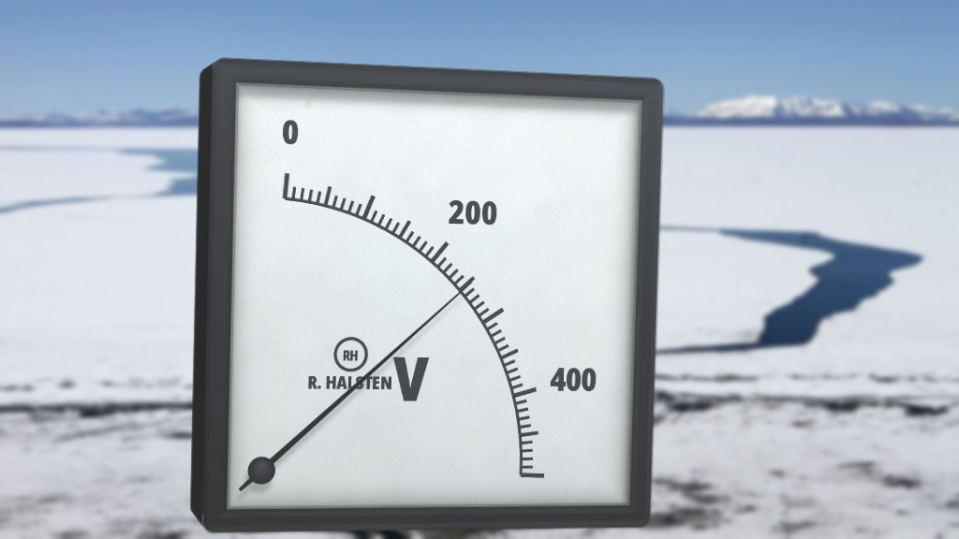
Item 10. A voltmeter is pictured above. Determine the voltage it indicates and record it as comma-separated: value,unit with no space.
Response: 250,V
